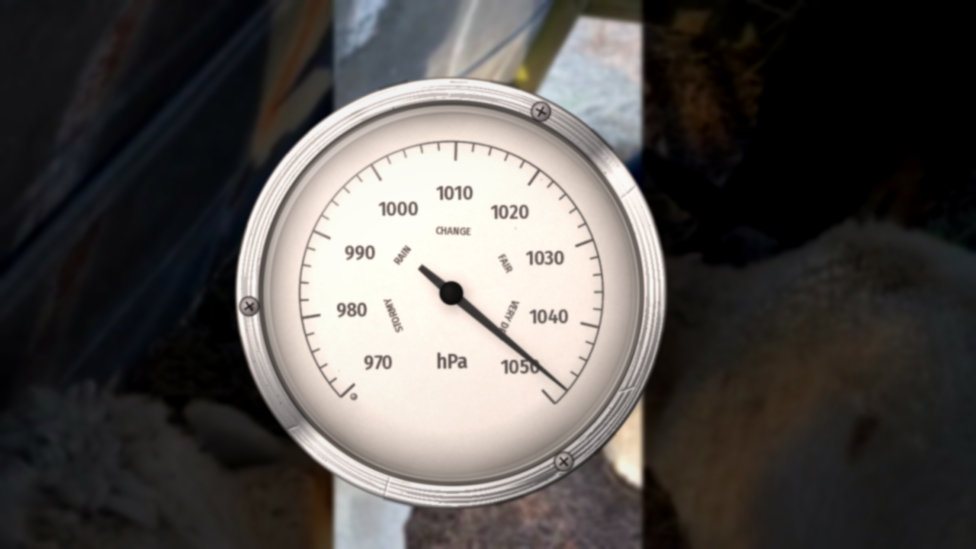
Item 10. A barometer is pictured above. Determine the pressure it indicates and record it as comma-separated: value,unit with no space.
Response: 1048,hPa
